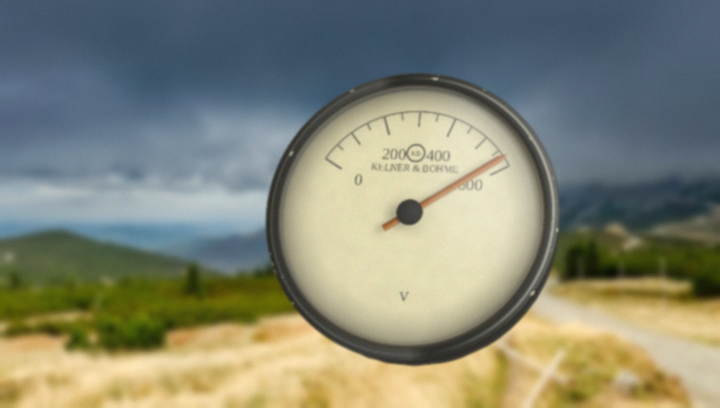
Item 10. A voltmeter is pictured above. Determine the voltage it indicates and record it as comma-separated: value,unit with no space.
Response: 575,V
